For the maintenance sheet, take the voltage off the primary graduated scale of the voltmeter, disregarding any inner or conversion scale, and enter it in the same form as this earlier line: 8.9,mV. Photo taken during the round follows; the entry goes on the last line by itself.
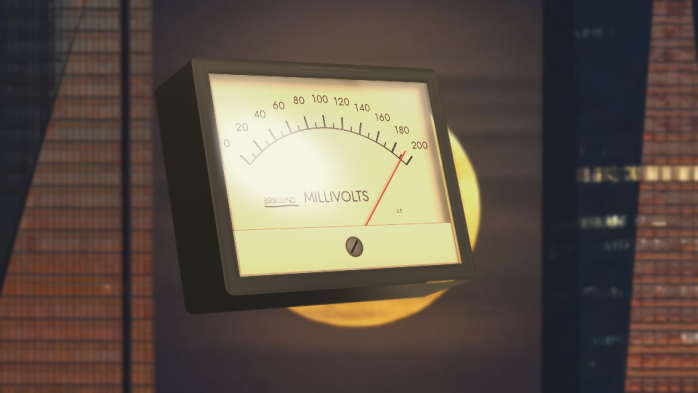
190,mV
